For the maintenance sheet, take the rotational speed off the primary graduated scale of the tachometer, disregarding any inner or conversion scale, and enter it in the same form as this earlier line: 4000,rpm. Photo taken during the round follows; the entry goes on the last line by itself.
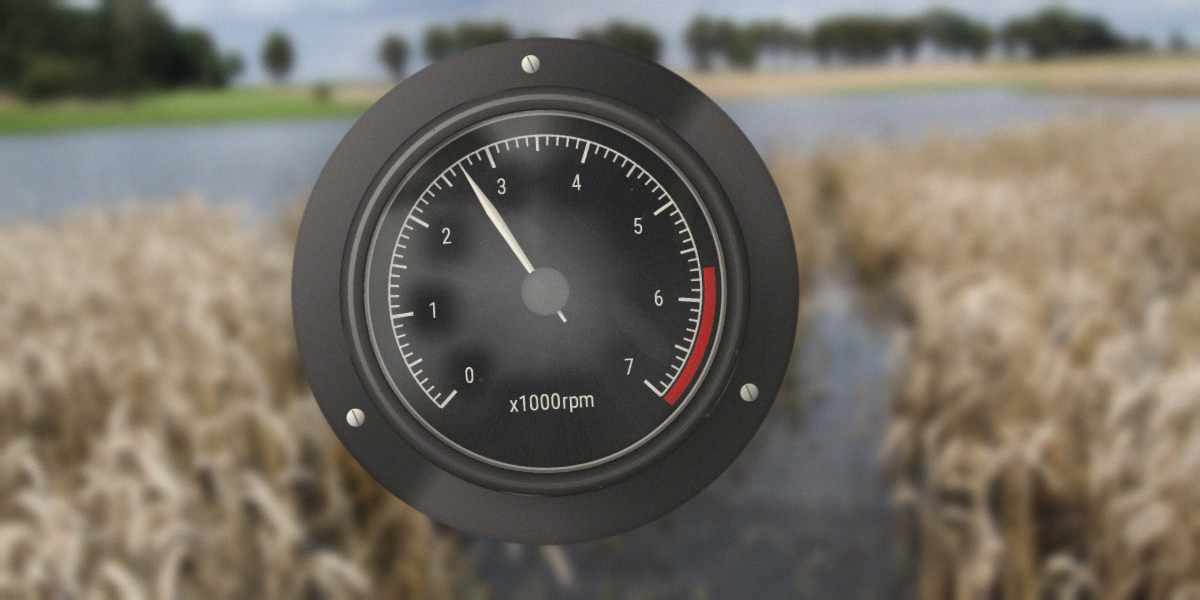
2700,rpm
